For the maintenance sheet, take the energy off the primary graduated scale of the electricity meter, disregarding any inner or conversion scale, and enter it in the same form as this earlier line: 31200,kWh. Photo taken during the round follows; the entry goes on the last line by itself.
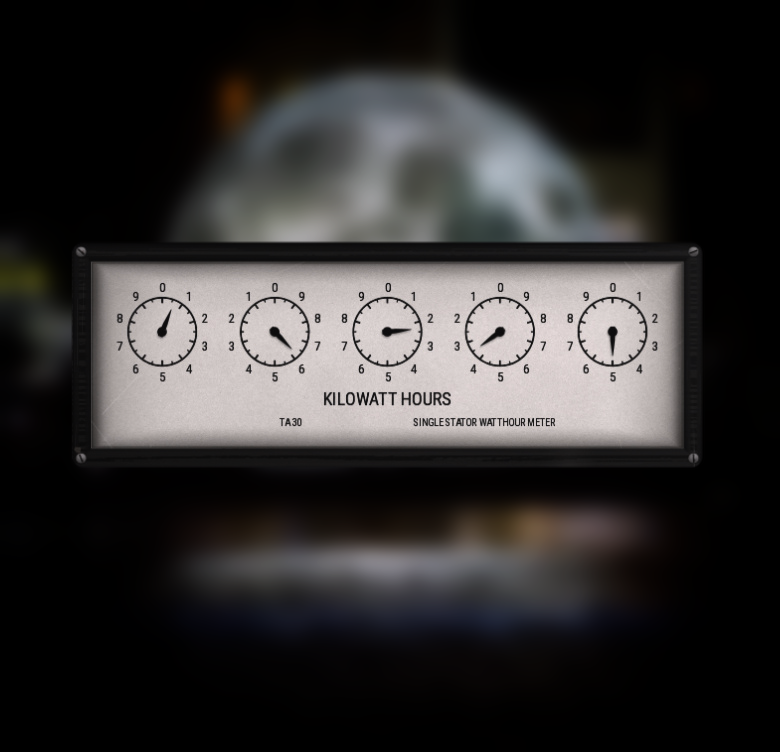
6235,kWh
